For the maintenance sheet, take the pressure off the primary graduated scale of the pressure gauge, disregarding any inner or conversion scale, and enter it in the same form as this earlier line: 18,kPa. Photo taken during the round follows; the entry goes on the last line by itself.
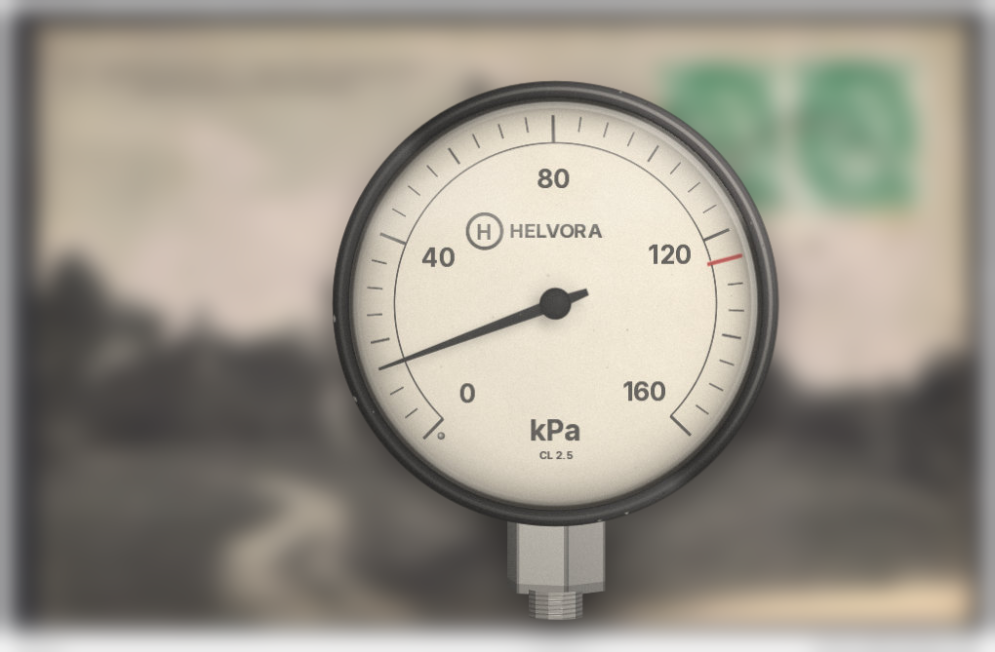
15,kPa
